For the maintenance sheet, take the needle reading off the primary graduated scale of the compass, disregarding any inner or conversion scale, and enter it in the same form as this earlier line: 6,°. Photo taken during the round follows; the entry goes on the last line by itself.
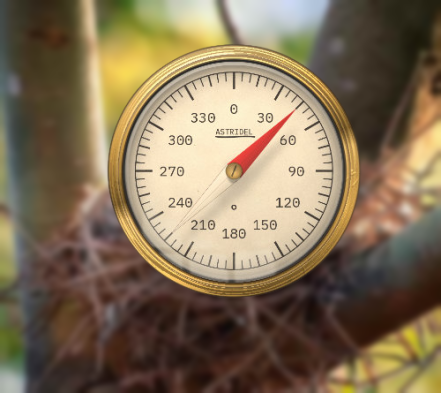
45,°
